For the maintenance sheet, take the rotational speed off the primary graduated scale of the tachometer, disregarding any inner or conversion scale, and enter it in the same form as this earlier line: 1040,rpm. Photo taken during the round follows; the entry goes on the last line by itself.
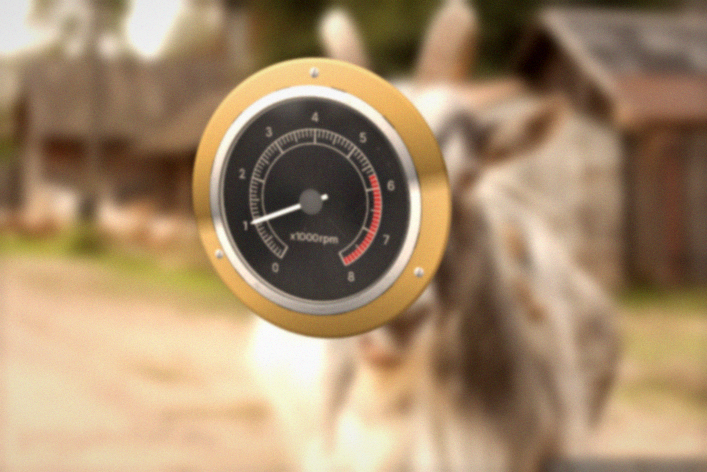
1000,rpm
